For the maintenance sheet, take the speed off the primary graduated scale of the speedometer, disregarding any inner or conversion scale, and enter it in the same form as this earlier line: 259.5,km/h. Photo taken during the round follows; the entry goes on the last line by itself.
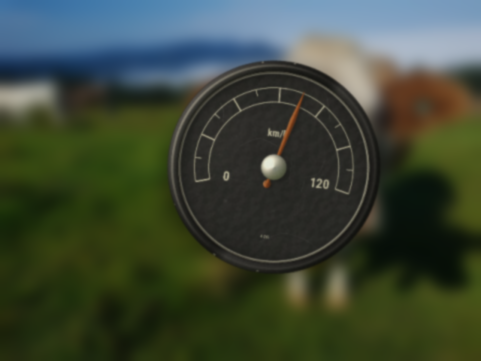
70,km/h
